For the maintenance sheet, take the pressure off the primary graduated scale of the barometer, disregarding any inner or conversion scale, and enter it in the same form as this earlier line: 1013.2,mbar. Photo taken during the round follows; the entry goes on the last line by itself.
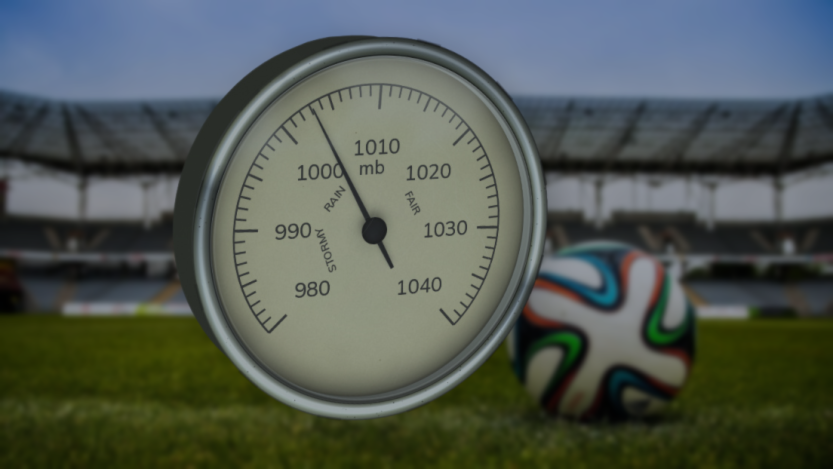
1003,mbar
